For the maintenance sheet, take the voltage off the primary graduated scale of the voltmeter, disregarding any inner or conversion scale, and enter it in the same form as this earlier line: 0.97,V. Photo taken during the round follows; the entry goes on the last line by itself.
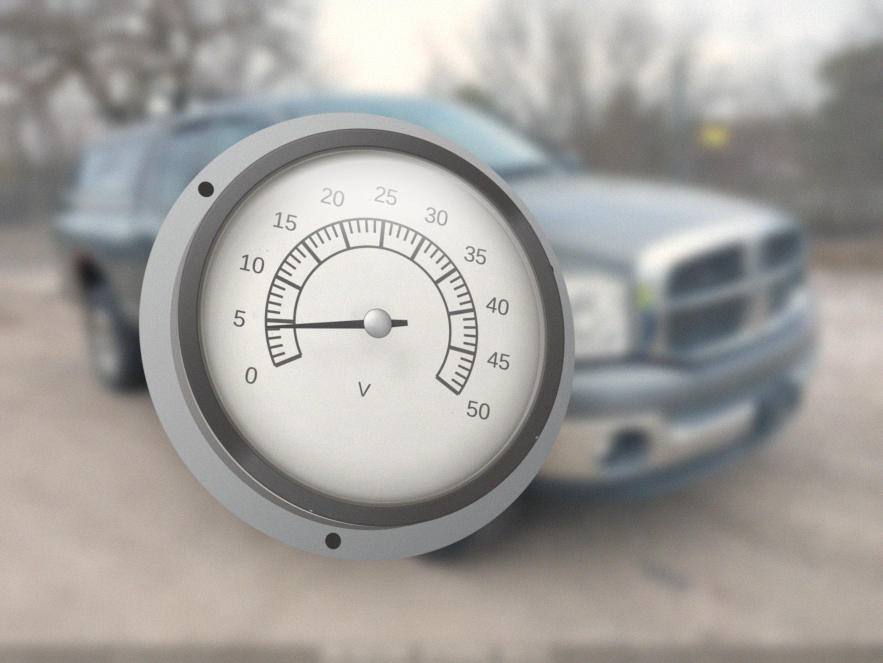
4,V
